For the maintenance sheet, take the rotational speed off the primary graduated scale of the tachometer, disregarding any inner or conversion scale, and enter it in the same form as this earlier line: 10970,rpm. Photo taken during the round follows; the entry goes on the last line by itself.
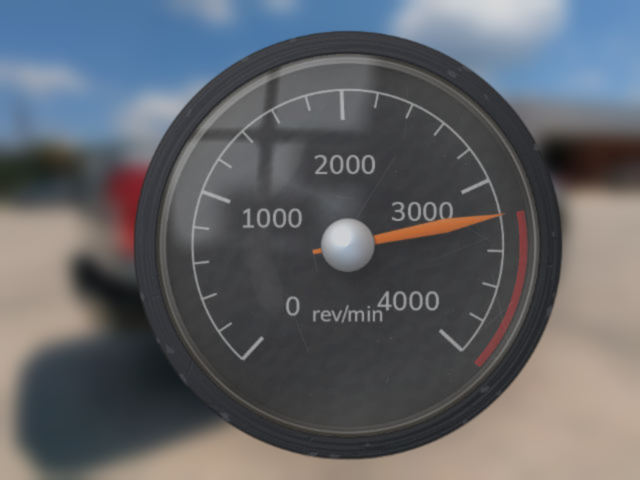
3200,rpm
